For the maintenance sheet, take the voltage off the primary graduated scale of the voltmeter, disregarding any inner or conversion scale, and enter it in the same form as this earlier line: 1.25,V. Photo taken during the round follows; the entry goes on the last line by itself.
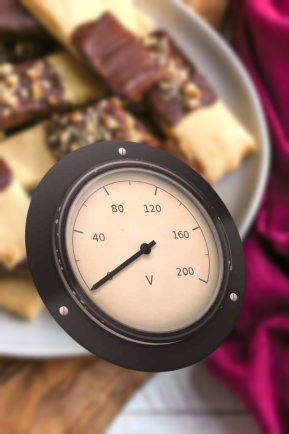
0,V
